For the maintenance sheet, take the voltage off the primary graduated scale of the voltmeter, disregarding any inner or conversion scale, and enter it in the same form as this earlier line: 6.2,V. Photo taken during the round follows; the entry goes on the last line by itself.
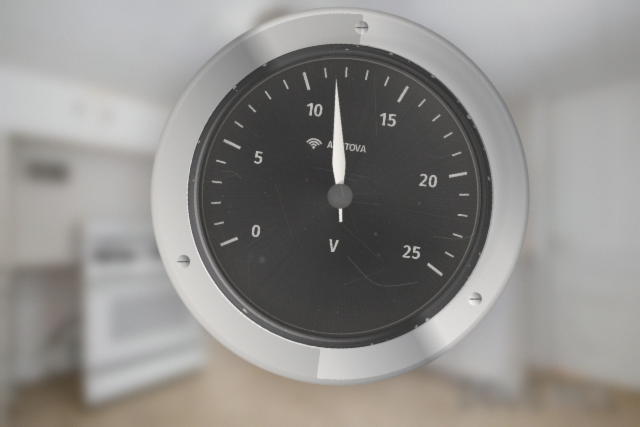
11.5,V
